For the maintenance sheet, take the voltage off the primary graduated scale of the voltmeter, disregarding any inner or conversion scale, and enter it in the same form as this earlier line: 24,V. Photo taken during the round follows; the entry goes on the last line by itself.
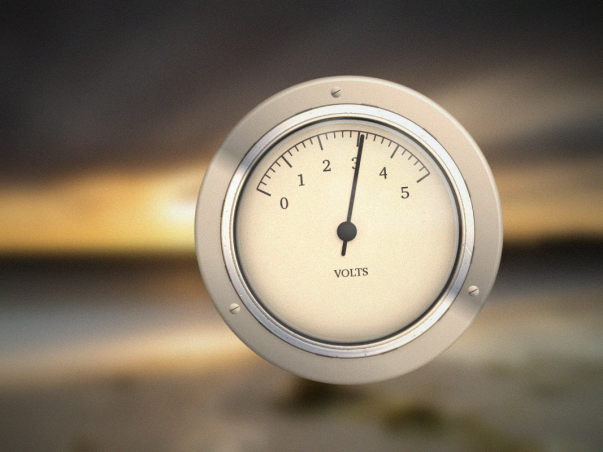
3.1,V
